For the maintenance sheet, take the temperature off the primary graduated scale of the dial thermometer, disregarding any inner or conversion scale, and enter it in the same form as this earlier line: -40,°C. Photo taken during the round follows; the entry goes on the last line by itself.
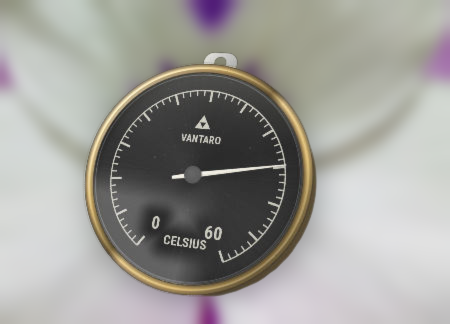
45,°C
